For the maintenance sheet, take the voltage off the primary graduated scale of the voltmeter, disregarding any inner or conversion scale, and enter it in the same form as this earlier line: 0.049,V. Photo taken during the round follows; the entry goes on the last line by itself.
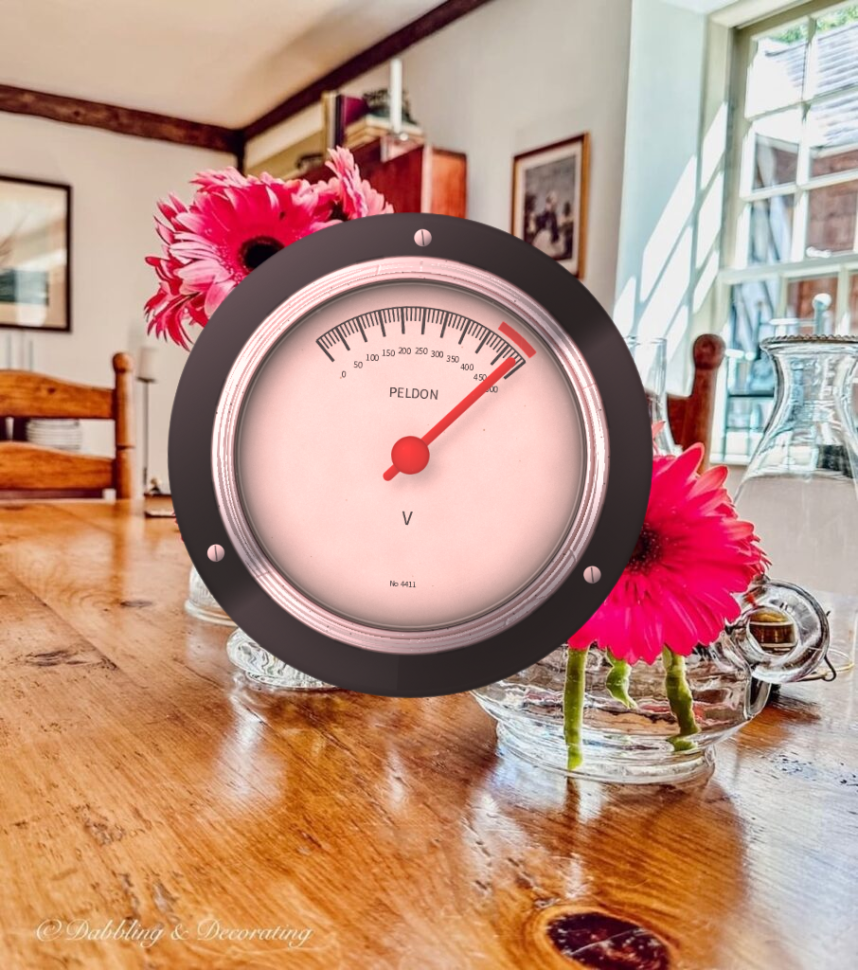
480,V
